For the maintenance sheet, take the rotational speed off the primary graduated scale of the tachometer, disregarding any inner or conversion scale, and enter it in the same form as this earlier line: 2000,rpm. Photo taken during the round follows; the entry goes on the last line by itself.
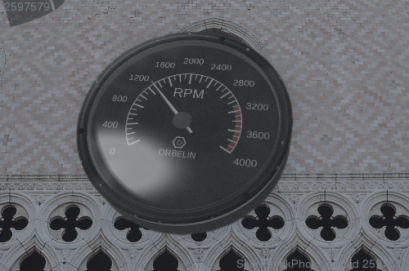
1300,rpm
